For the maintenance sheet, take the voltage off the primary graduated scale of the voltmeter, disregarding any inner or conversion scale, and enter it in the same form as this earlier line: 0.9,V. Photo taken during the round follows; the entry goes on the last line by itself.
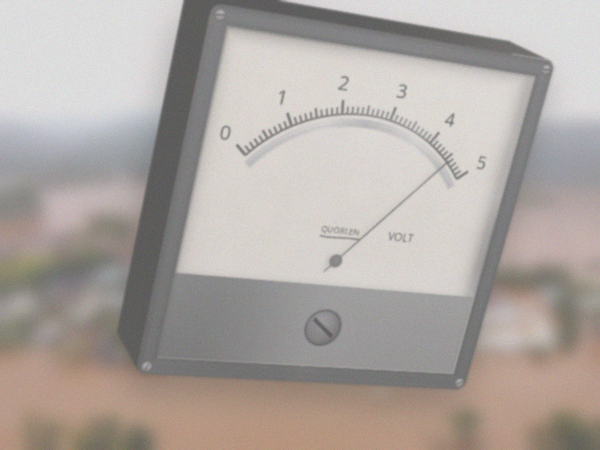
4.5,V
